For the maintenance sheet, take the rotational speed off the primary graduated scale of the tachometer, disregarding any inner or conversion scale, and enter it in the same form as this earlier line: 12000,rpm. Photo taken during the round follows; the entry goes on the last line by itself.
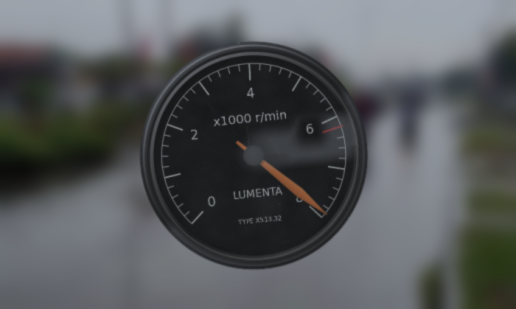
7900,rpm
